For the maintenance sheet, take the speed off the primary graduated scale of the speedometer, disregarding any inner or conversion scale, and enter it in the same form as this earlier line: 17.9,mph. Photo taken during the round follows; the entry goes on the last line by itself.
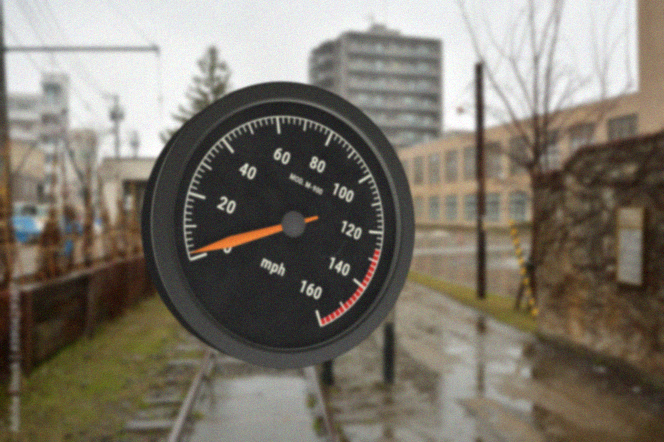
2,mph
